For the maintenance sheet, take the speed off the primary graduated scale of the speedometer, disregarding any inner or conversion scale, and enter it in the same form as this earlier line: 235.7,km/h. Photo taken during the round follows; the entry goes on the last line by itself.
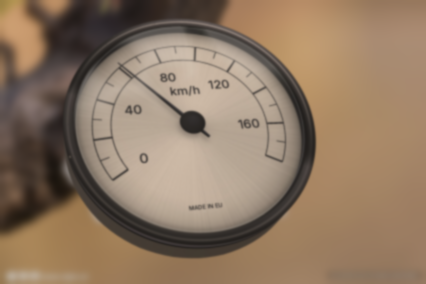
60,km/h
